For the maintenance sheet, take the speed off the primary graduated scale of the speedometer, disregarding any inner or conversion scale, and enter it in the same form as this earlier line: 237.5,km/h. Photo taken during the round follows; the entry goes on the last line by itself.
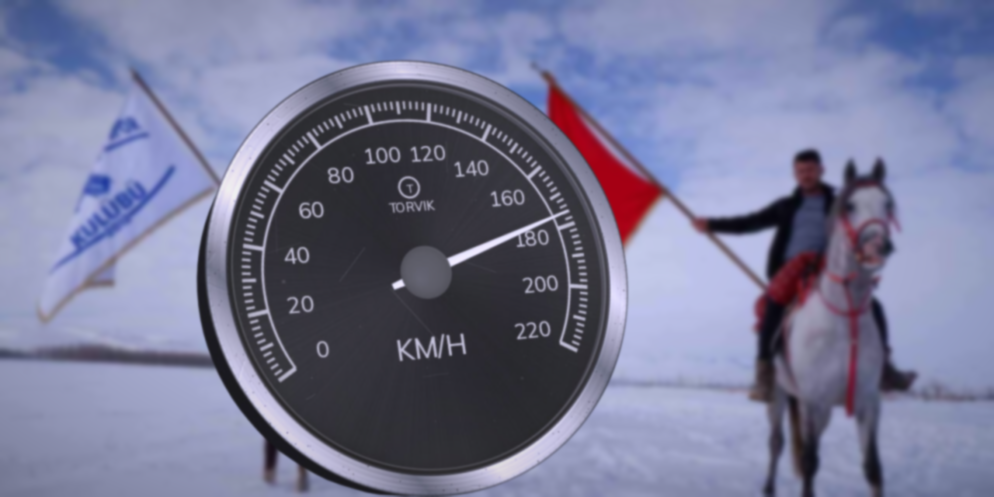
176,km/h
